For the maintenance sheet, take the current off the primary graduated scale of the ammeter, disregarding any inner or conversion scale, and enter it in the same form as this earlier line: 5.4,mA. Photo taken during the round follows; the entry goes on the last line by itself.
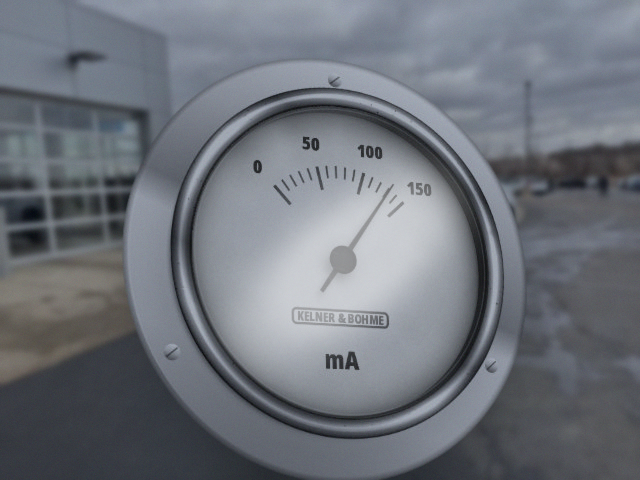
130,mA
